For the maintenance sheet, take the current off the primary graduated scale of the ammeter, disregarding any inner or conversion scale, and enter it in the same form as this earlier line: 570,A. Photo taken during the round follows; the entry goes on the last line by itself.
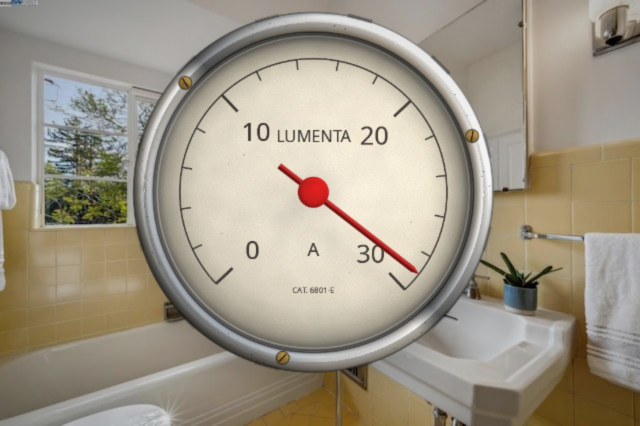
29,A
